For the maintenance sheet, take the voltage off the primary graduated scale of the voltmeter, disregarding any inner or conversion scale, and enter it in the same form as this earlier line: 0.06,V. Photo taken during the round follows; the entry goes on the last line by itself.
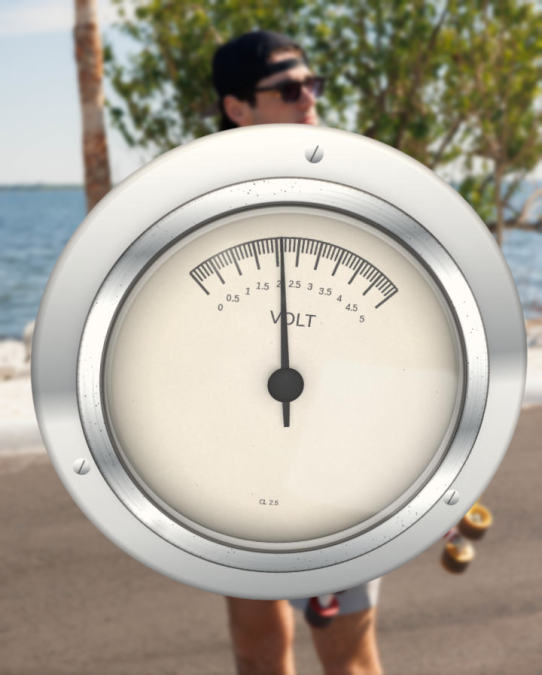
2.1,V
